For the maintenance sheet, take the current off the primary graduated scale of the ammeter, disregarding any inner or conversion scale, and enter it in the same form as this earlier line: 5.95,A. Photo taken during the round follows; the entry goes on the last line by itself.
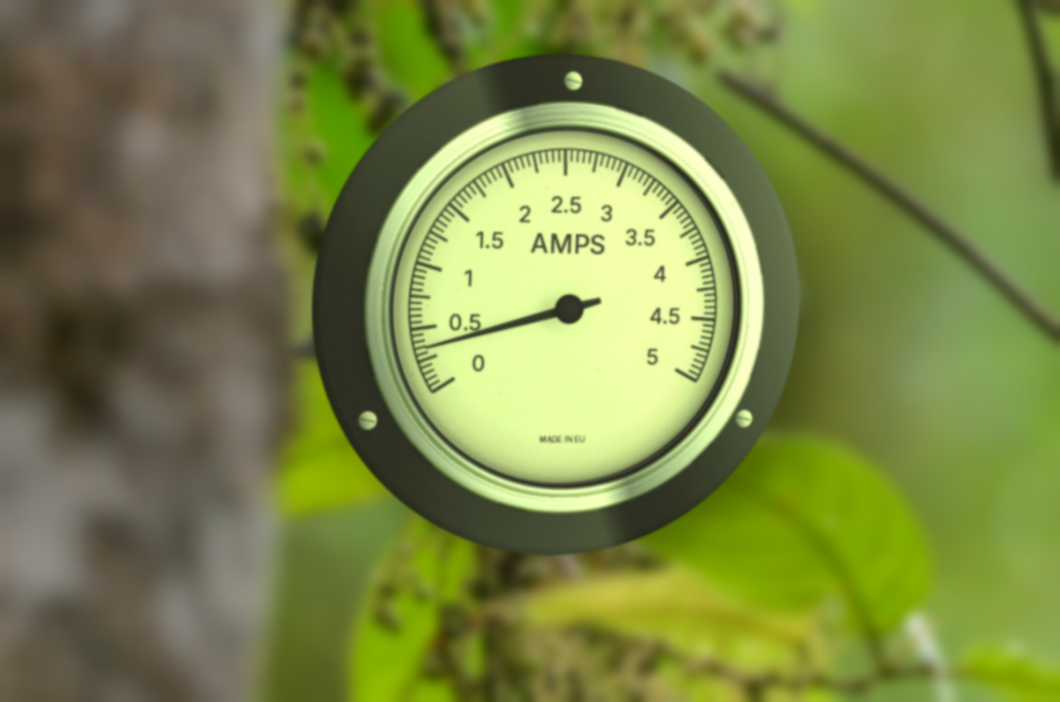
0.35,A
